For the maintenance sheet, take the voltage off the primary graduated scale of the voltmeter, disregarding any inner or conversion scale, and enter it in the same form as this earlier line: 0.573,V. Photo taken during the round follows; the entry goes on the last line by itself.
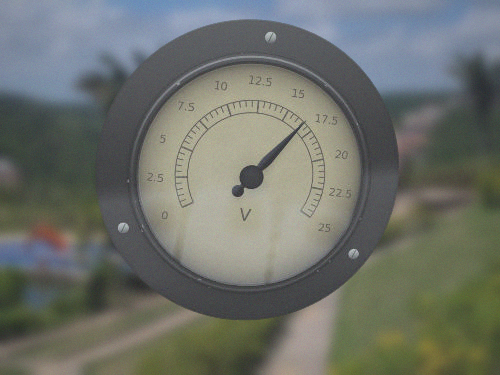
16.5,V
